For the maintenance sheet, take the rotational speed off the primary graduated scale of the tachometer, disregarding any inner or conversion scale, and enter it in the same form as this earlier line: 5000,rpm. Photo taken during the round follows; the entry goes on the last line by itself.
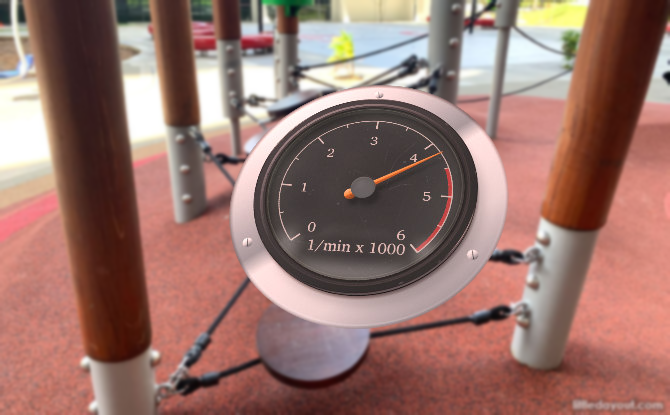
4250,rpm
